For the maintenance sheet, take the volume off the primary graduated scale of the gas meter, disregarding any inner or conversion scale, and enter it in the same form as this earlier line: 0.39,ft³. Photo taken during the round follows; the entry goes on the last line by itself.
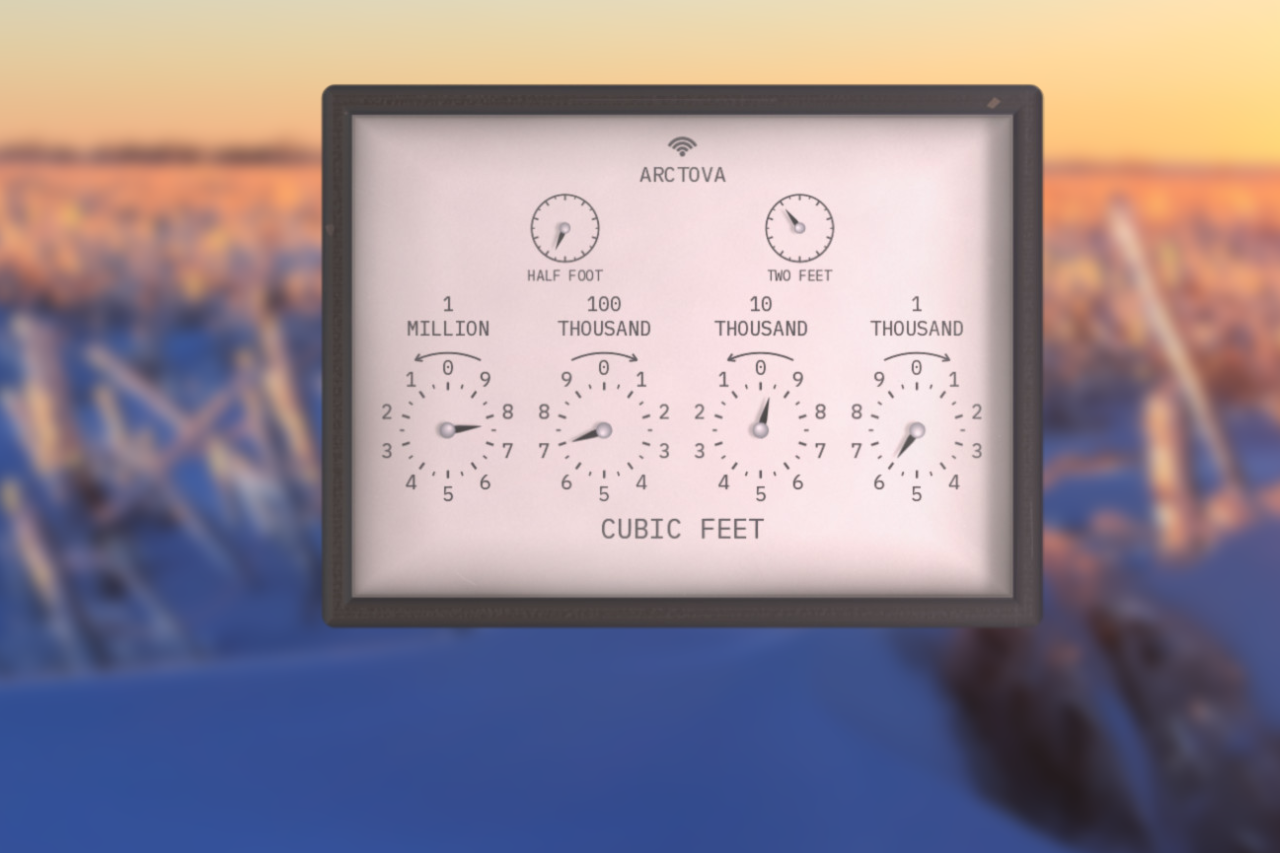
769600,ft³
